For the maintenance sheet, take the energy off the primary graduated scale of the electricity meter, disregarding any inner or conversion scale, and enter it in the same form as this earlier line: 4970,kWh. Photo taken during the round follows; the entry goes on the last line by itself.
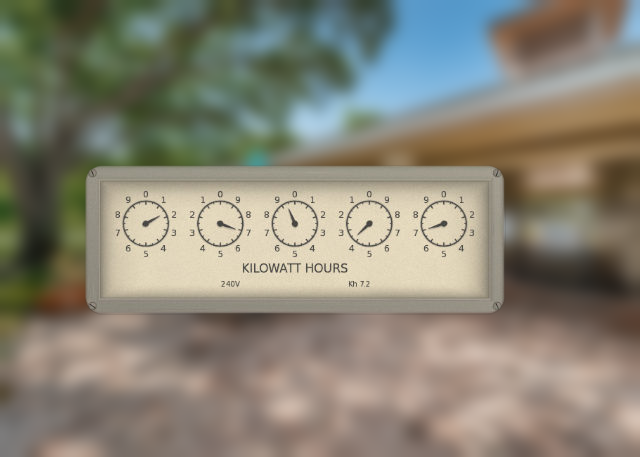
16937,kWh
